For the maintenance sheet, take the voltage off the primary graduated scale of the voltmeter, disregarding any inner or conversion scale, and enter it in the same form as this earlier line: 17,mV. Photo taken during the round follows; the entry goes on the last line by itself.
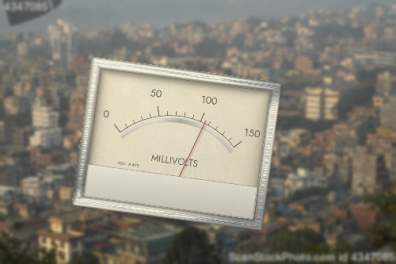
105,mV
